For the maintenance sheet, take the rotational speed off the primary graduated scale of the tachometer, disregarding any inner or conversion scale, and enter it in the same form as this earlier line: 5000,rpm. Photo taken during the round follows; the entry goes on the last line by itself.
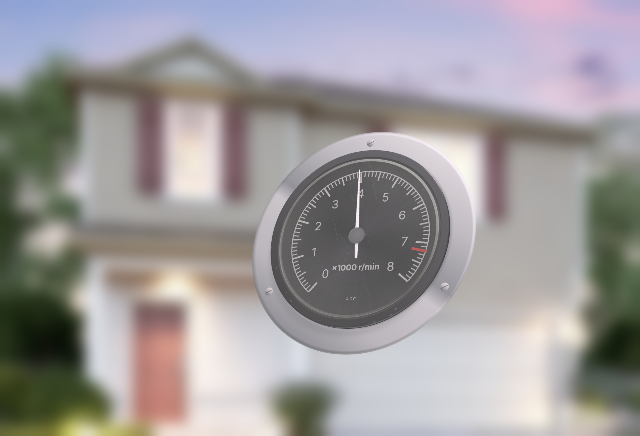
4000,rpm
